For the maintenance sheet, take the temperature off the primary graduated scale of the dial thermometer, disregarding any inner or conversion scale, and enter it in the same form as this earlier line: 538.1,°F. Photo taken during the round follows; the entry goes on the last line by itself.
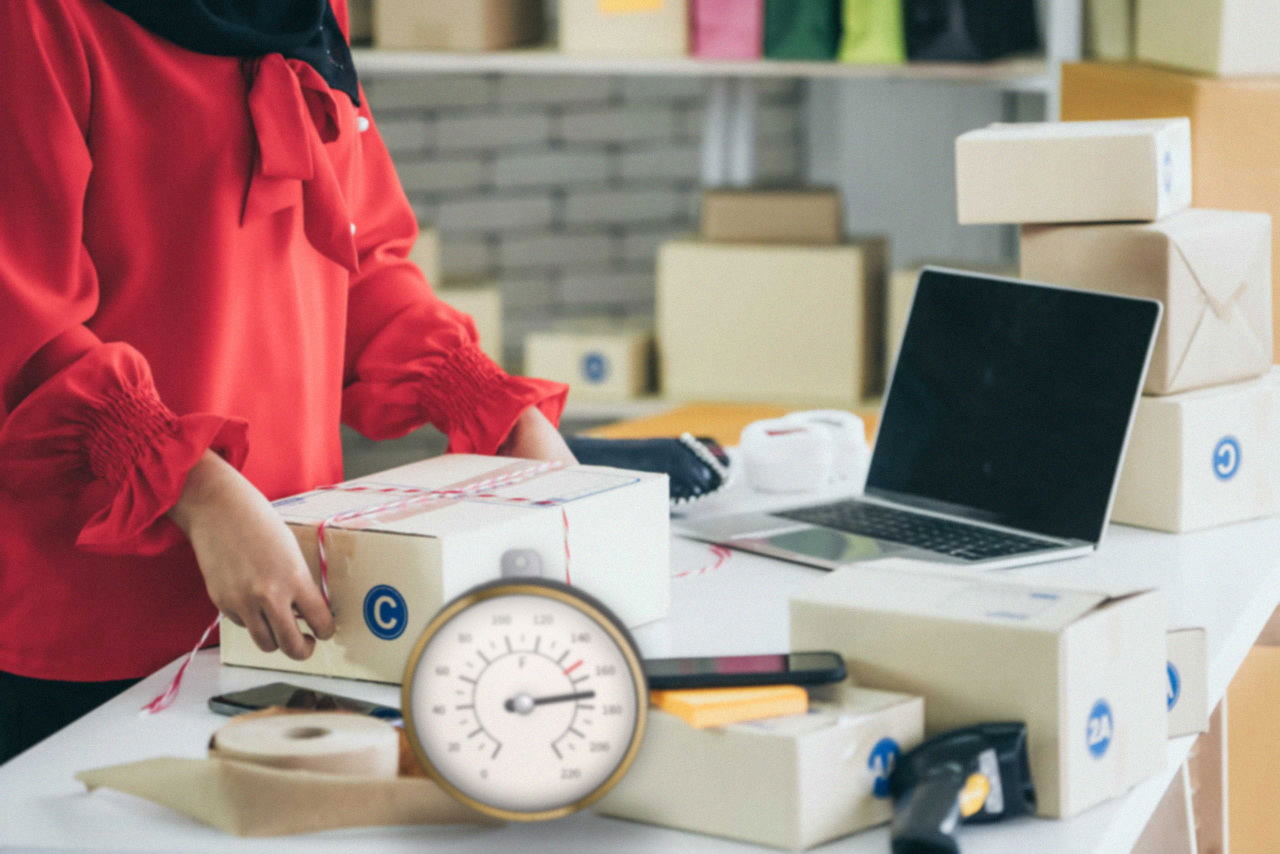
170,°F
